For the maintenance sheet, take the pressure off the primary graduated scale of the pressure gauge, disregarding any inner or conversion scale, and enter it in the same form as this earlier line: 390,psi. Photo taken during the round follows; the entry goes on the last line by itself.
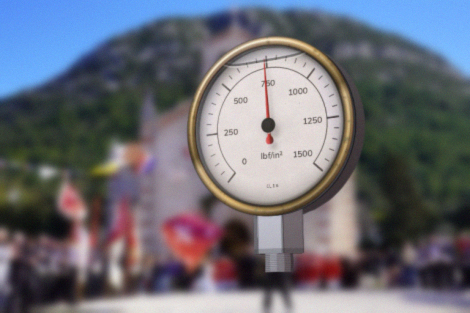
750,psi
